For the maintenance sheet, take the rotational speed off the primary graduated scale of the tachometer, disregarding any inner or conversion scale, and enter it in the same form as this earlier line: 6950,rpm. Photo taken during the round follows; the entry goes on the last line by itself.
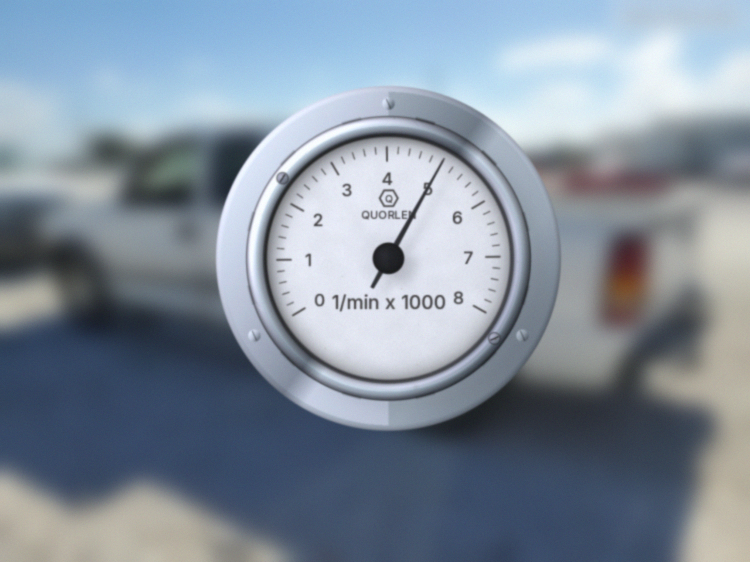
5000,rpm
